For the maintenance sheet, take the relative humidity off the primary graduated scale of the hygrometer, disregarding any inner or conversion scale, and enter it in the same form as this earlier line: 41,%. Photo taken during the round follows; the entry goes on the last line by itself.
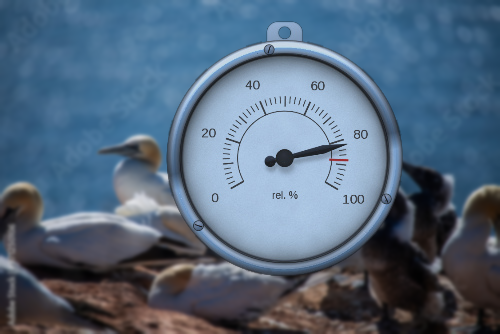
82,%
